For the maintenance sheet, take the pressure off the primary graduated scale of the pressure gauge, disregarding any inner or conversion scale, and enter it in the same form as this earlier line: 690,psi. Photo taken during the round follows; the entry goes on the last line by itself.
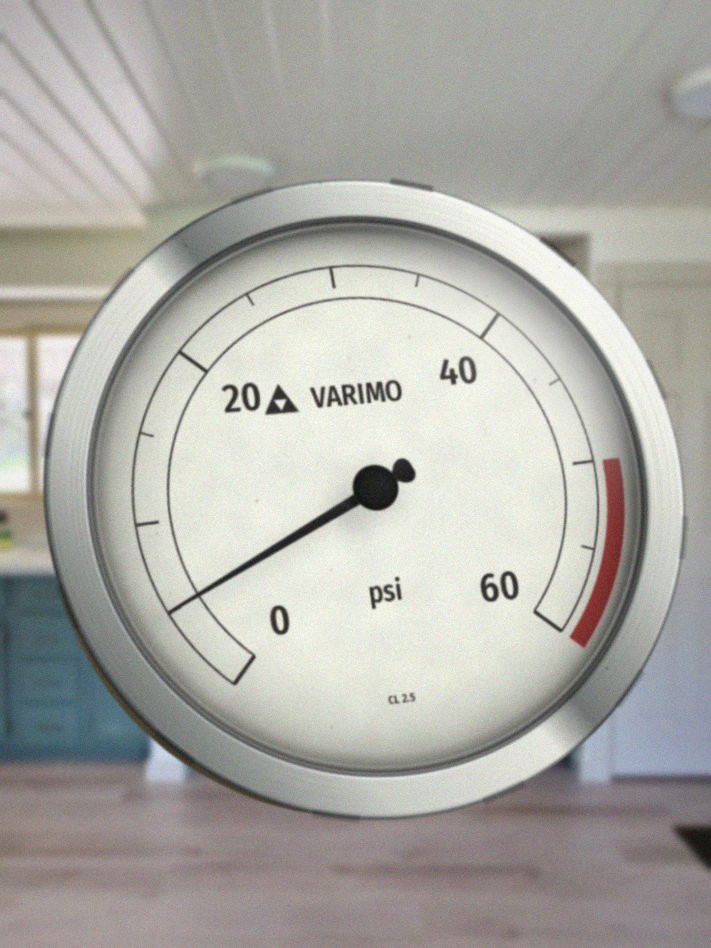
5,psi
